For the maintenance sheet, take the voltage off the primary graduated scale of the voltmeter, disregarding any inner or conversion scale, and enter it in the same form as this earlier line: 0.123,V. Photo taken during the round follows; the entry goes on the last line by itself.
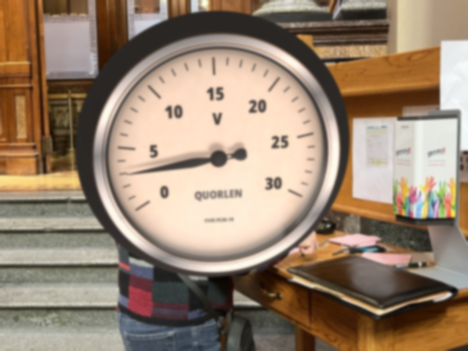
3,V
